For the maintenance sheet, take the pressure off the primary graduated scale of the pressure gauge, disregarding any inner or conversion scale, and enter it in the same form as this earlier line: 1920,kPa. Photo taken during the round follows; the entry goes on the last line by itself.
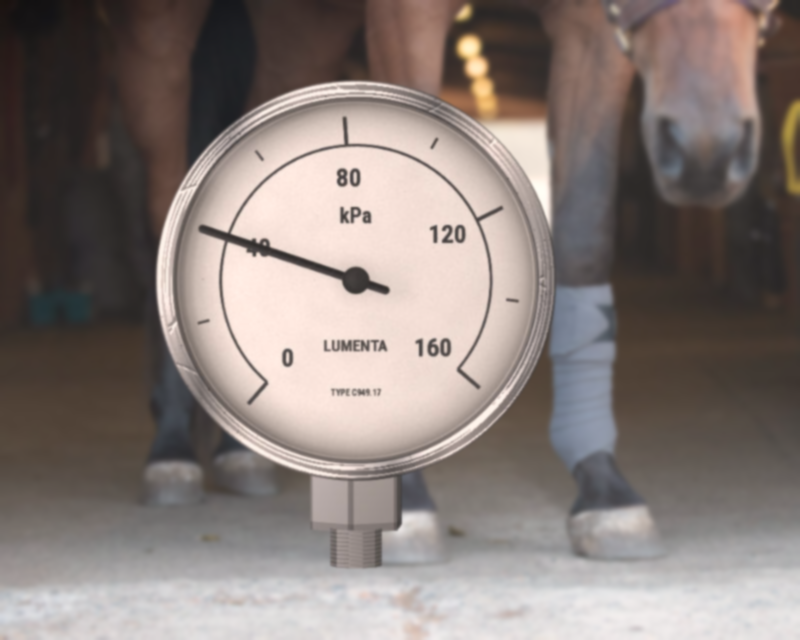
40,kPa
